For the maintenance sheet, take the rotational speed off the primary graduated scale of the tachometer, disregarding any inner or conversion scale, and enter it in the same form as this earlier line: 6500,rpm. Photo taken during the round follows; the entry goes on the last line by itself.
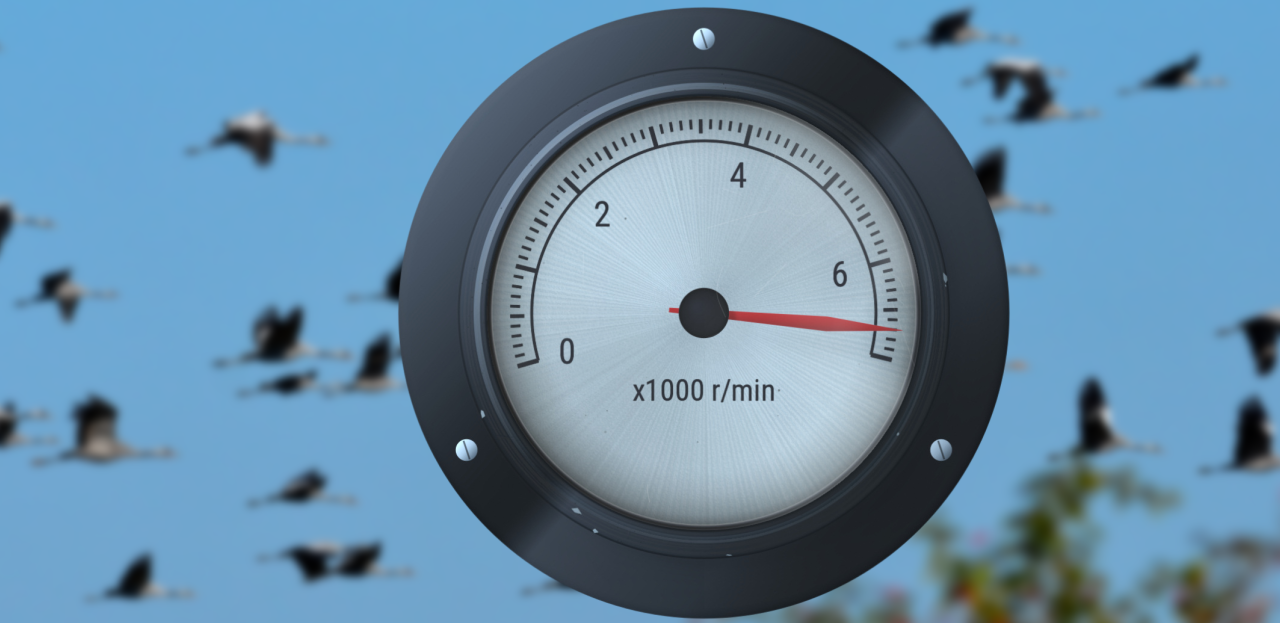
6700,rpm
